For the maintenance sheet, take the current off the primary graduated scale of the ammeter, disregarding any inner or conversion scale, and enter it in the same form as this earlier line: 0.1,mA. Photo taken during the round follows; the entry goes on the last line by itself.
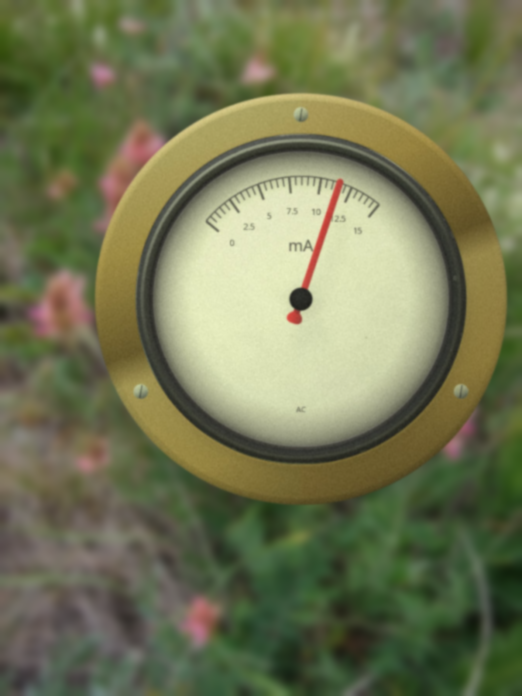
11.5,mA
